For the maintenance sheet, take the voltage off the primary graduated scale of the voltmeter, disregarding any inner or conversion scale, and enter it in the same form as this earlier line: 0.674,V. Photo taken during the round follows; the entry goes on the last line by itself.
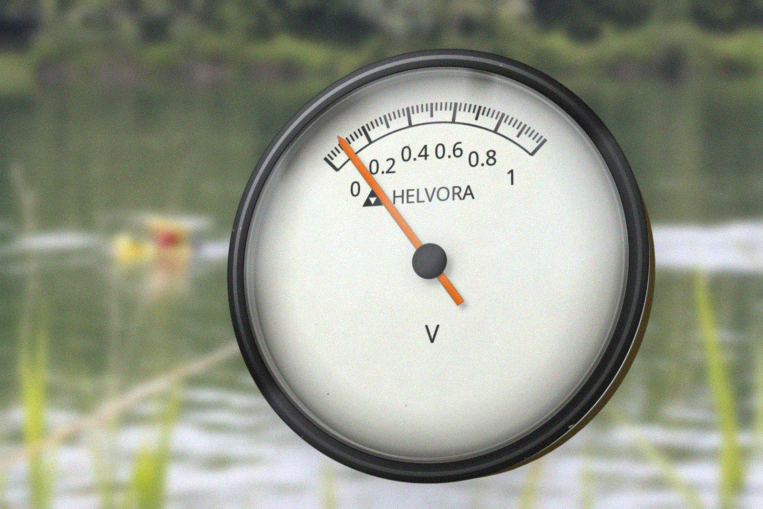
0.1,V
